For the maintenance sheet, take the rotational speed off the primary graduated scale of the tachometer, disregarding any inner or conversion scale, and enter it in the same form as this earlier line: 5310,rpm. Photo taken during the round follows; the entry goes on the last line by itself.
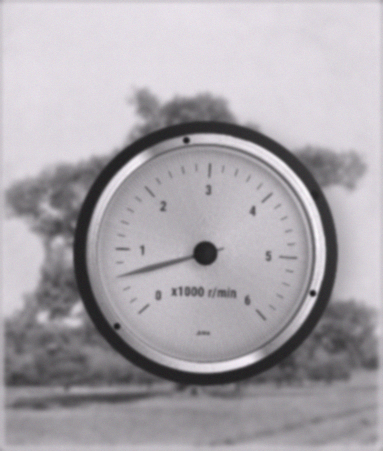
600,rpm
